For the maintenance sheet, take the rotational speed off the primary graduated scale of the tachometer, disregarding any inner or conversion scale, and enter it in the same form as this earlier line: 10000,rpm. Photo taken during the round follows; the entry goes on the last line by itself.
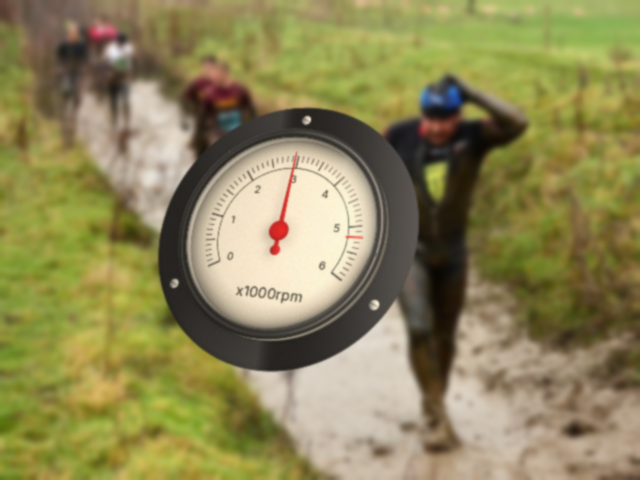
3000,rpm
